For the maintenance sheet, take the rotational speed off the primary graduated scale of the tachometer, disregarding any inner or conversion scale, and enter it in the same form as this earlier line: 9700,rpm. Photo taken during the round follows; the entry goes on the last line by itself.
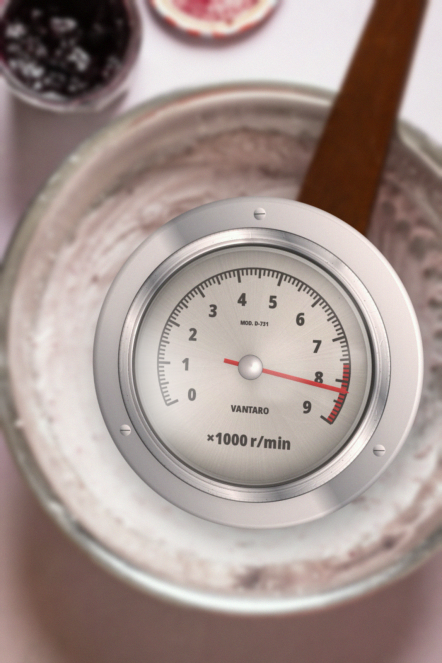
8200,rpm
